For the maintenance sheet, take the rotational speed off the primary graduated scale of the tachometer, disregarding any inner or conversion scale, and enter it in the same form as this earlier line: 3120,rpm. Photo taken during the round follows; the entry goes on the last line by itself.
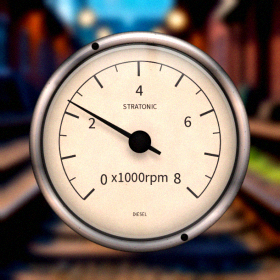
2250,rpm
